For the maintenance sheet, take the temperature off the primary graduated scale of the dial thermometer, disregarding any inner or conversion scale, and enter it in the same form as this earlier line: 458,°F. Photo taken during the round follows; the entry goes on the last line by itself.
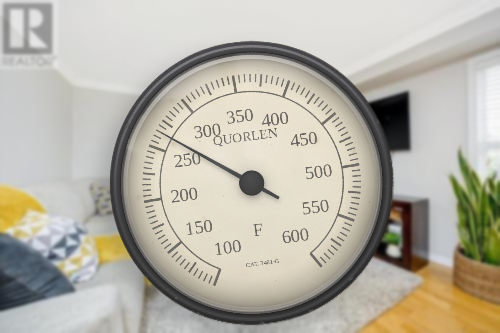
265,°F
